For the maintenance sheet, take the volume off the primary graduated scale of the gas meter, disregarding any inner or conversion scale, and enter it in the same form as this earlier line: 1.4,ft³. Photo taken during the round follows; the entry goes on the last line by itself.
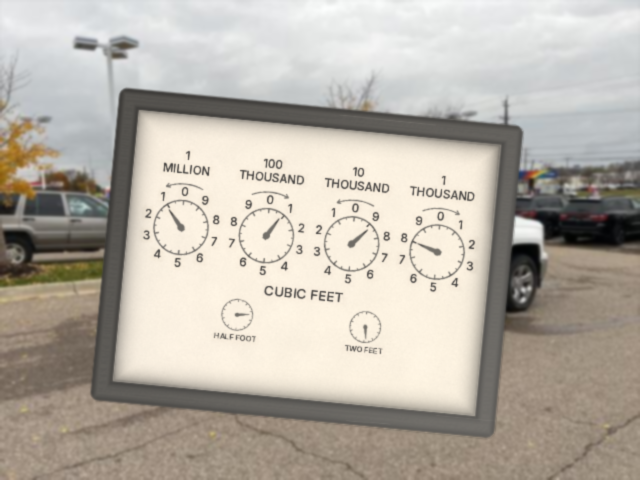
108800,ft³
